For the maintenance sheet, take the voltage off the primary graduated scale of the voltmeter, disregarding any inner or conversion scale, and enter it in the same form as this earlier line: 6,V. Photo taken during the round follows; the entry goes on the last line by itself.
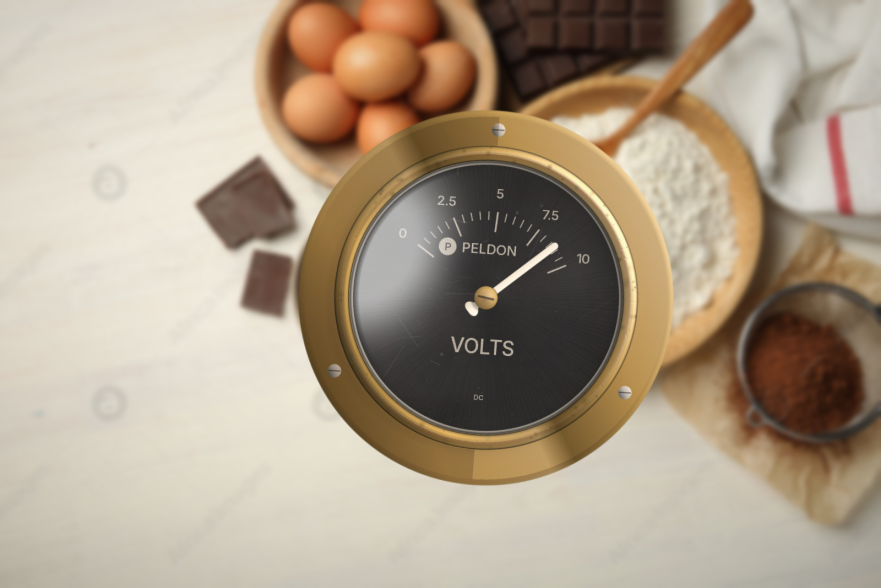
8.75,V
